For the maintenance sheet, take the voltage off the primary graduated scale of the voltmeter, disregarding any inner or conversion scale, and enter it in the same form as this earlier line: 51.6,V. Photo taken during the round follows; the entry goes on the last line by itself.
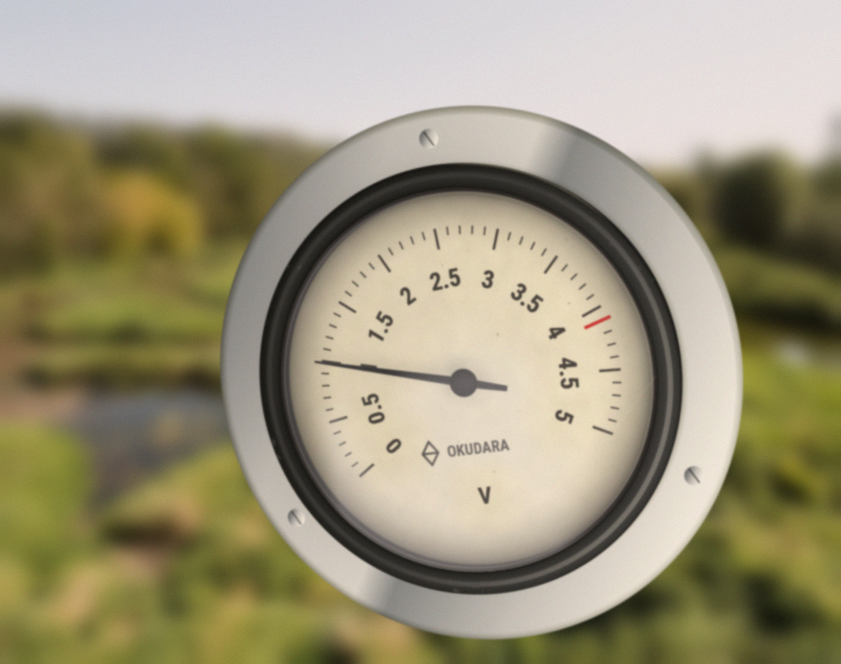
1,V
